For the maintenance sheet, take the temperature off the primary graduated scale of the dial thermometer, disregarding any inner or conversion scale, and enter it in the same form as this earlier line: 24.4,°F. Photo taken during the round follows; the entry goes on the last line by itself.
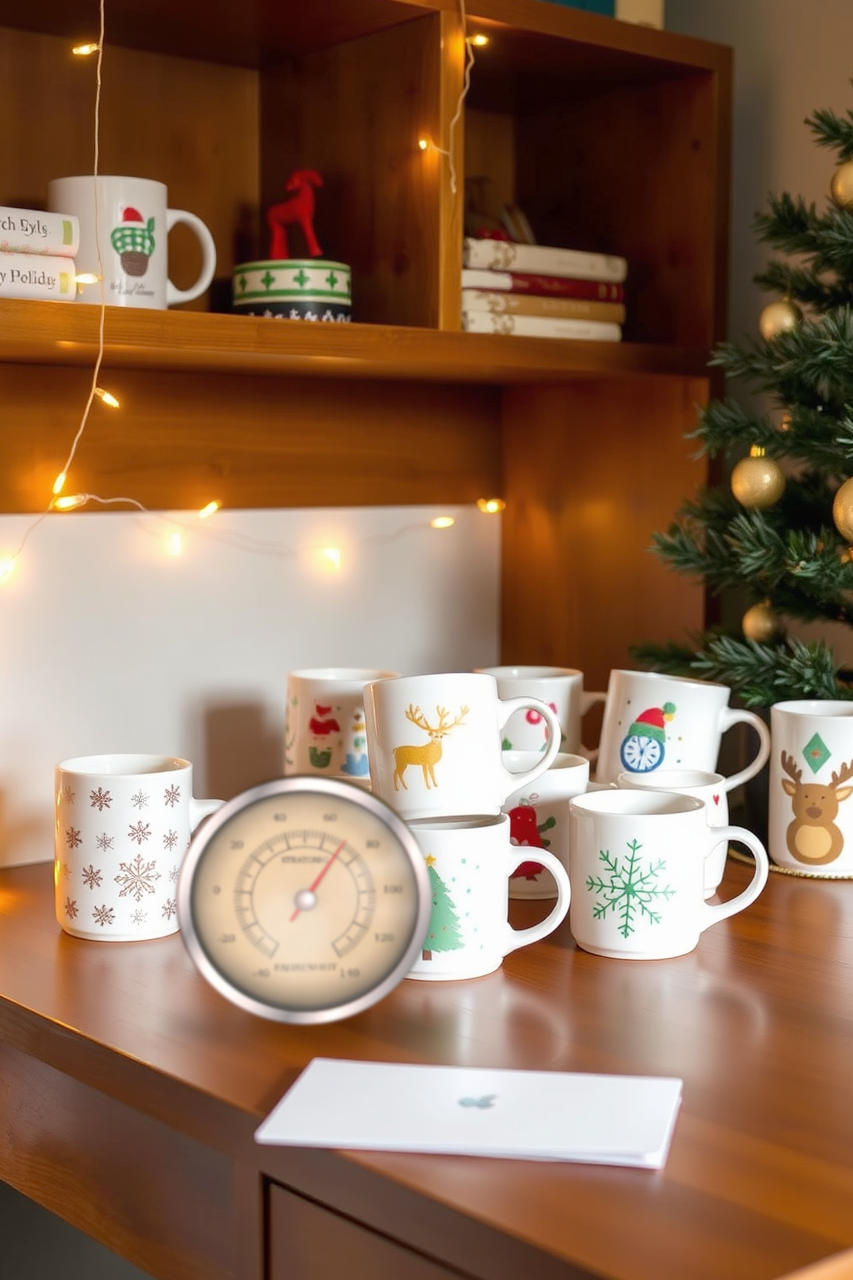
70,°F
